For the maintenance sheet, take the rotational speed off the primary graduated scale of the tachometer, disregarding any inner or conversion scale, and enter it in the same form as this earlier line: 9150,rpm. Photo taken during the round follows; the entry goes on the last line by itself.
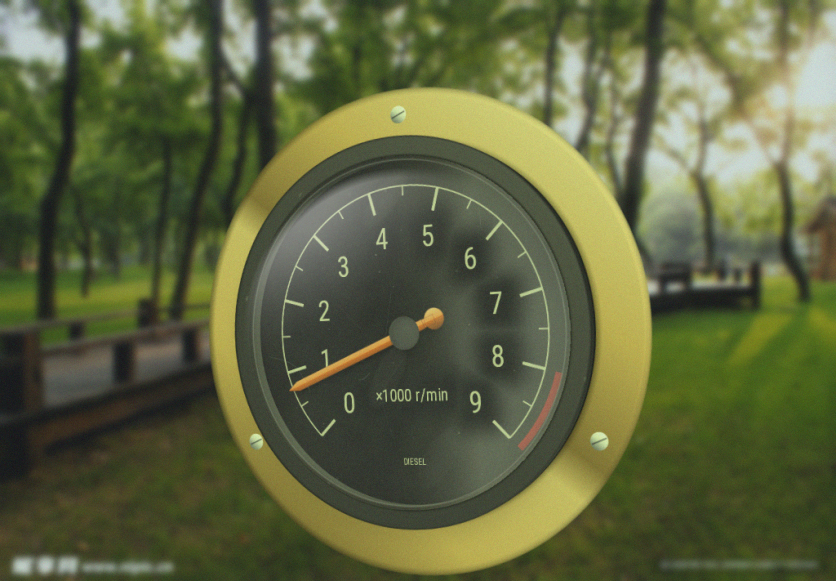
750,rpm
